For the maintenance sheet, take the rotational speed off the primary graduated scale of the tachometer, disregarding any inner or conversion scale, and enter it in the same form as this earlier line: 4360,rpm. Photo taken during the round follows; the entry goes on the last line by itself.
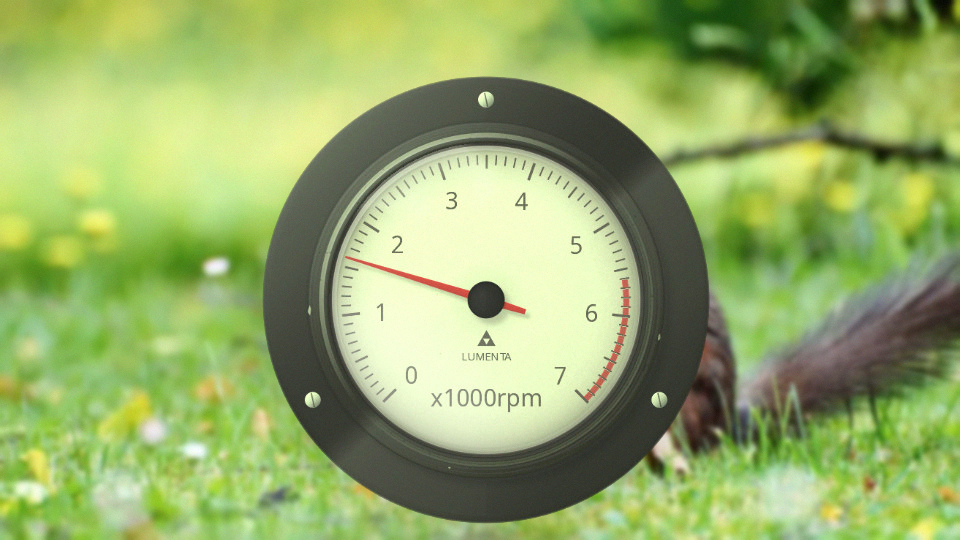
1600,rpm
